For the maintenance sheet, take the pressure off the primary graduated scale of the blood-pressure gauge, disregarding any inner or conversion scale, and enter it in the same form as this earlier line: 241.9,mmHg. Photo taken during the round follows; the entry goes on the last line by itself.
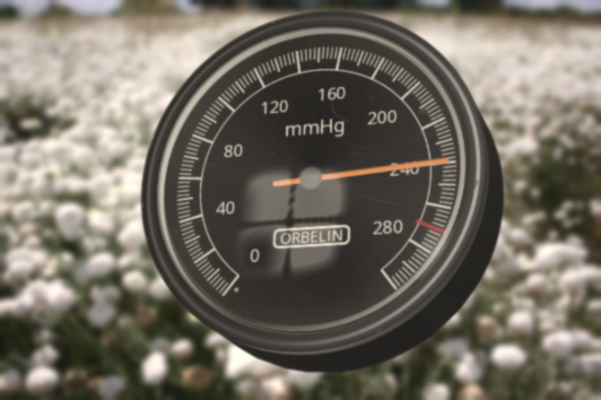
240,mmHg
